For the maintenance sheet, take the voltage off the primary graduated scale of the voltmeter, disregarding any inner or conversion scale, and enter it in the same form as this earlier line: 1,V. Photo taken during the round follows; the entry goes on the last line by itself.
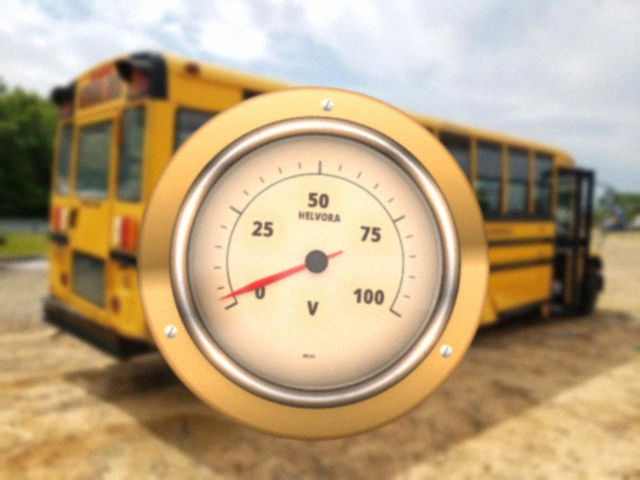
2.5,V
